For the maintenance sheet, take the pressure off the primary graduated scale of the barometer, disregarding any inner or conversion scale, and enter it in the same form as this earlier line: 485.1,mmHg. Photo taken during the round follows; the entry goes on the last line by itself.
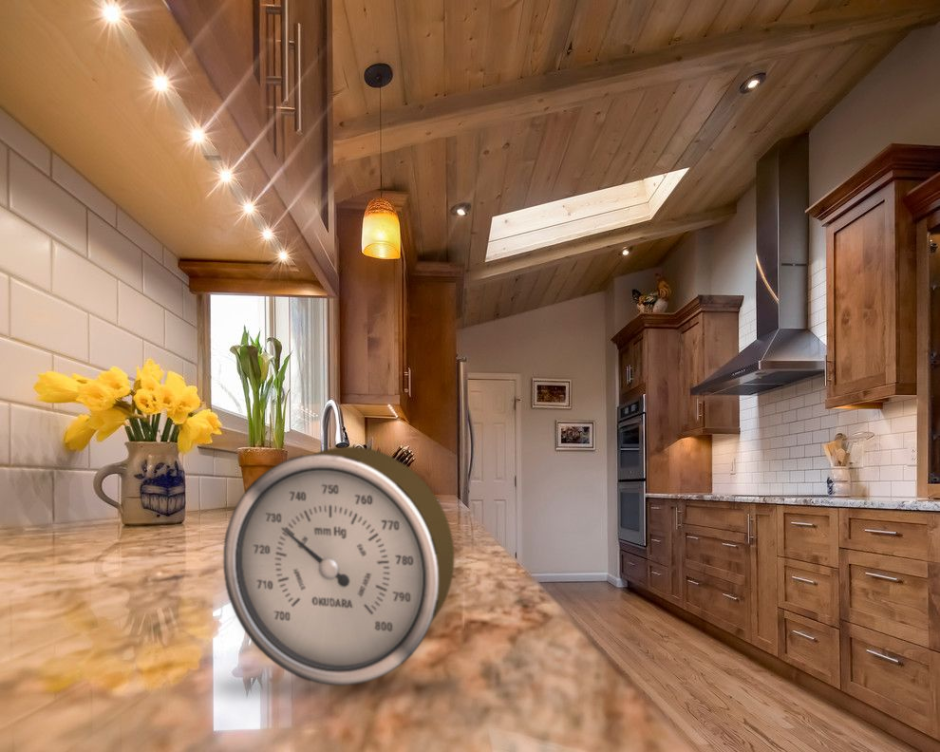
730,mmHg
